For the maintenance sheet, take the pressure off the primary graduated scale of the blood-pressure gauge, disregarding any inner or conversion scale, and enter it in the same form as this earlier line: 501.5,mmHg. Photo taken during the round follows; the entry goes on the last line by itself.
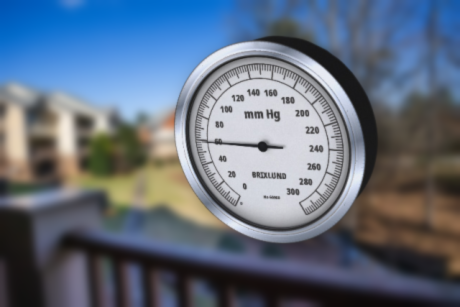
60,mmHg
